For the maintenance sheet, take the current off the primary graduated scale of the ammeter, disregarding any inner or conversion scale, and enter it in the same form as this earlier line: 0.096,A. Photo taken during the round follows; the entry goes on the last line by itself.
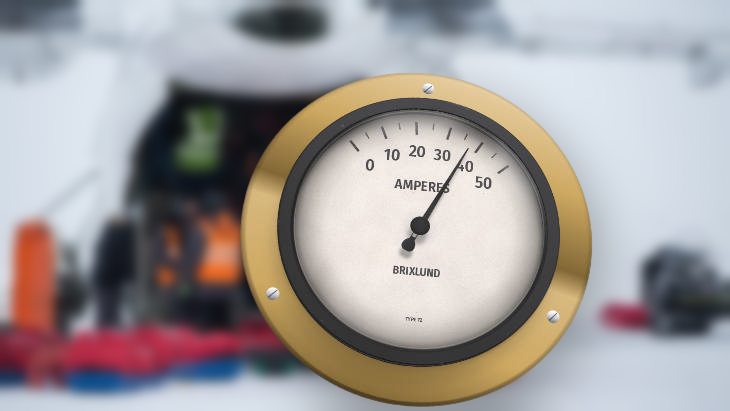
37.5,A
